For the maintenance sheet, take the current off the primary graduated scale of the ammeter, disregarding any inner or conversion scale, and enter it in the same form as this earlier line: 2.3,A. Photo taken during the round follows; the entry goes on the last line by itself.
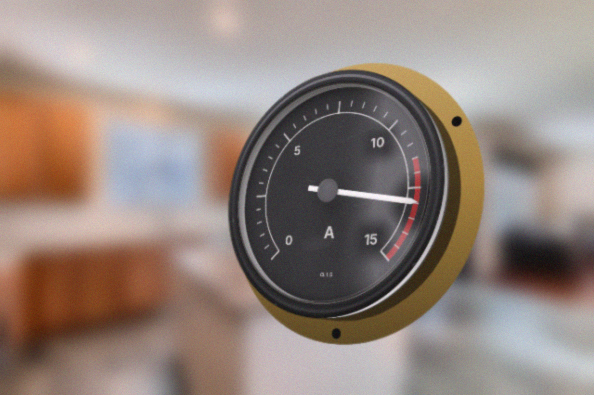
13,A
